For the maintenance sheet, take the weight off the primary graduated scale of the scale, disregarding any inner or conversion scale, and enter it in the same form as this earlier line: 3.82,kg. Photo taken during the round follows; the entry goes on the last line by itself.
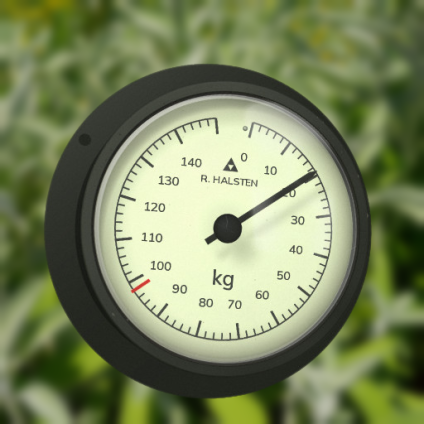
19,kg
